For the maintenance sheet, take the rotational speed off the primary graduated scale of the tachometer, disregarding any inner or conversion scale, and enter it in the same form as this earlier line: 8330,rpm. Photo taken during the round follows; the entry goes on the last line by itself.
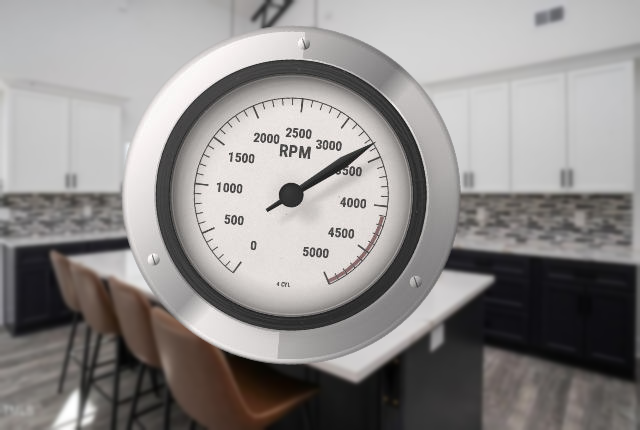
3350,rpm
